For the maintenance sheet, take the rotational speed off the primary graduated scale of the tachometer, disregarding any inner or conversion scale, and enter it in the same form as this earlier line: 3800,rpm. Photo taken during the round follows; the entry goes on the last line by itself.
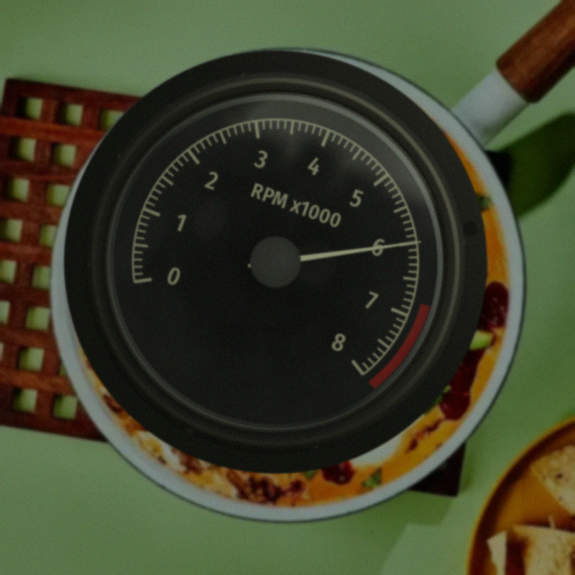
6000,rpm
